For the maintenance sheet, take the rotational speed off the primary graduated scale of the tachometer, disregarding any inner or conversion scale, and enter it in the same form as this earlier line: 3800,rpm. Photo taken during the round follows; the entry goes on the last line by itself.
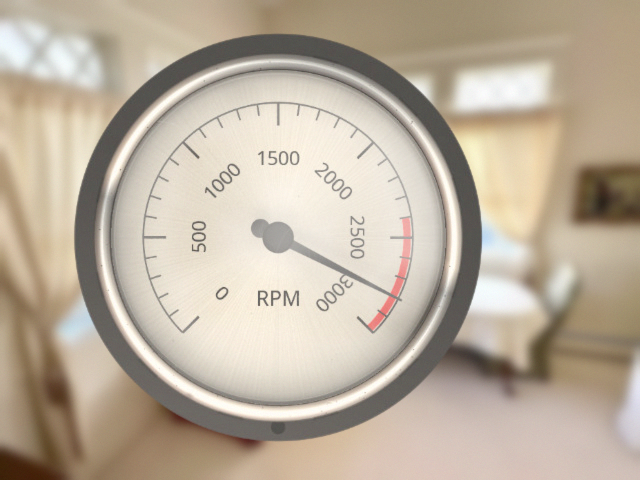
2800,rpm
